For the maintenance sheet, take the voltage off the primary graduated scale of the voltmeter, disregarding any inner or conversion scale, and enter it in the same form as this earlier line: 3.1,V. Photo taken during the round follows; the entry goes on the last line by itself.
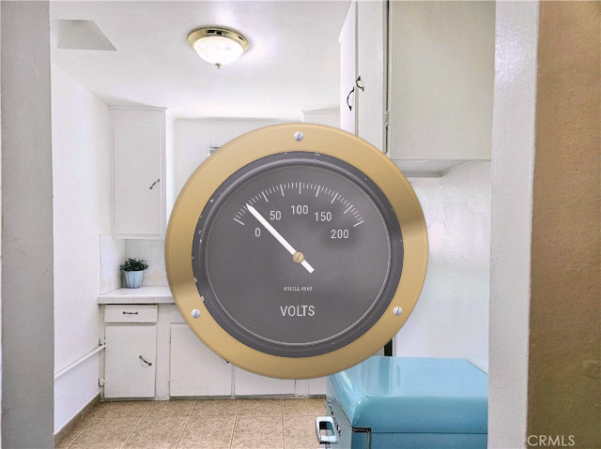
25,V
